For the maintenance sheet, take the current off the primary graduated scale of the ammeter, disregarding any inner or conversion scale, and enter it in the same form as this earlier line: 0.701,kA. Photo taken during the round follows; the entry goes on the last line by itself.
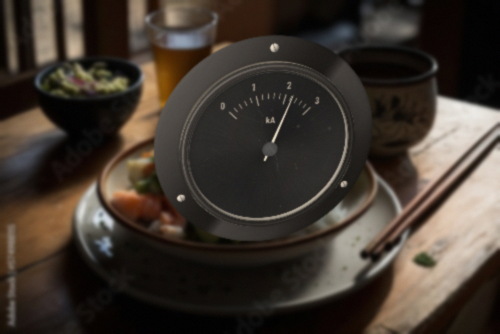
2.2,kA
